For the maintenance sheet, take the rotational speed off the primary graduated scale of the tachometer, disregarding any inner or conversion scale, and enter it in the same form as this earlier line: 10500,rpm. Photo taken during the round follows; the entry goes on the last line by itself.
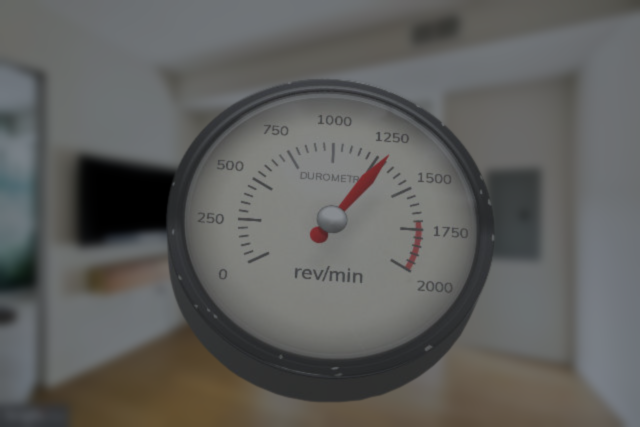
1300,rpm
